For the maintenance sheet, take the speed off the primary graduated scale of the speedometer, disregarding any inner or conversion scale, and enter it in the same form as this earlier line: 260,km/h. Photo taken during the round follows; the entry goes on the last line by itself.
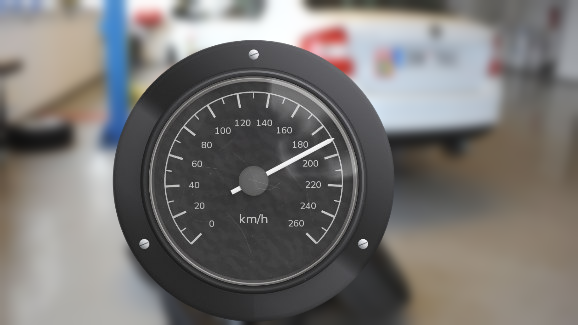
190,km/h
